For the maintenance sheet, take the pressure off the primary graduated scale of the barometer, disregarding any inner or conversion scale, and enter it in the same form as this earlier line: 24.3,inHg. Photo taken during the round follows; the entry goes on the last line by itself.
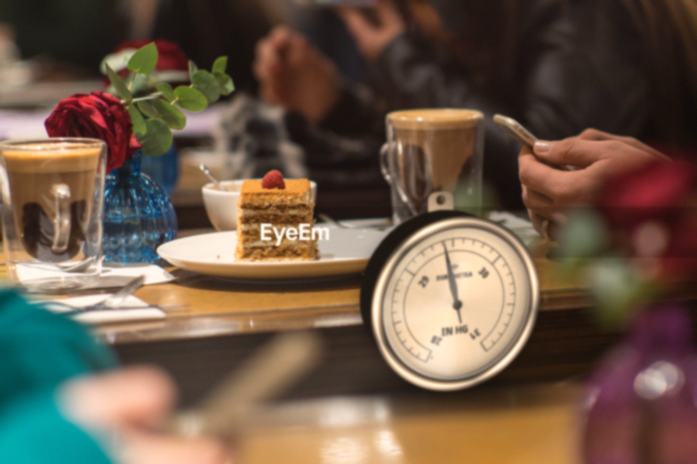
29.4,inHg
